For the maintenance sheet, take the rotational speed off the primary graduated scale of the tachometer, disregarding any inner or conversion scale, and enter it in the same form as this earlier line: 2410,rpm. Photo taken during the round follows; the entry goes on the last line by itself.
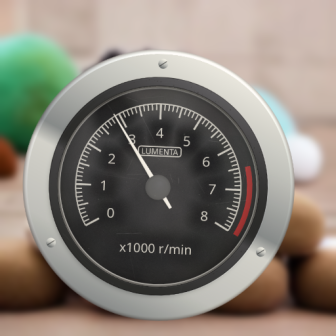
2900,rpm
